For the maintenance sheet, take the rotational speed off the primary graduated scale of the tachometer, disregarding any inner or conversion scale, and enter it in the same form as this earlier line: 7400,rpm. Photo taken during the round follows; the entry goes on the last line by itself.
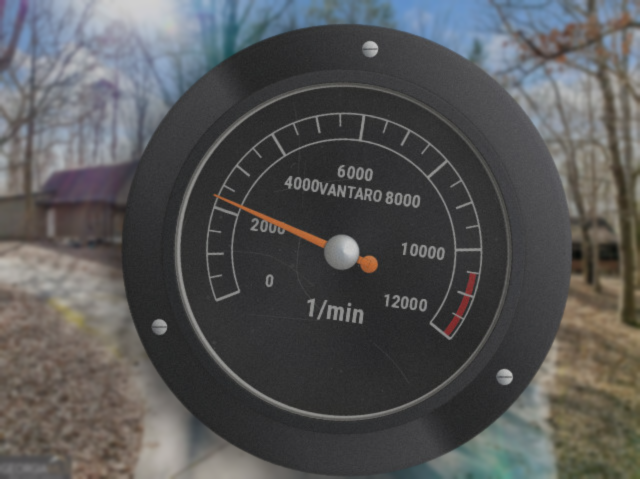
2250,rpm
